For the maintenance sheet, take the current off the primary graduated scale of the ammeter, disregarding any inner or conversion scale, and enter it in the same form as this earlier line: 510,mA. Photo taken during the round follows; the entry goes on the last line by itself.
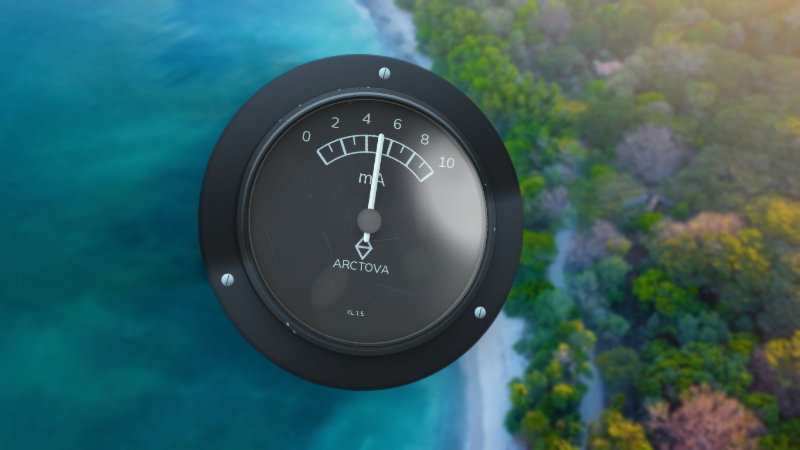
5,mA
